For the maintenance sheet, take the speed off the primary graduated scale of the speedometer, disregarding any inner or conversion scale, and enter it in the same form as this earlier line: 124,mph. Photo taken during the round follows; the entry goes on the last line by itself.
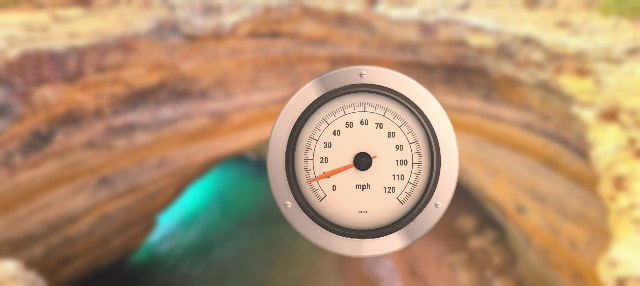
10,mph
